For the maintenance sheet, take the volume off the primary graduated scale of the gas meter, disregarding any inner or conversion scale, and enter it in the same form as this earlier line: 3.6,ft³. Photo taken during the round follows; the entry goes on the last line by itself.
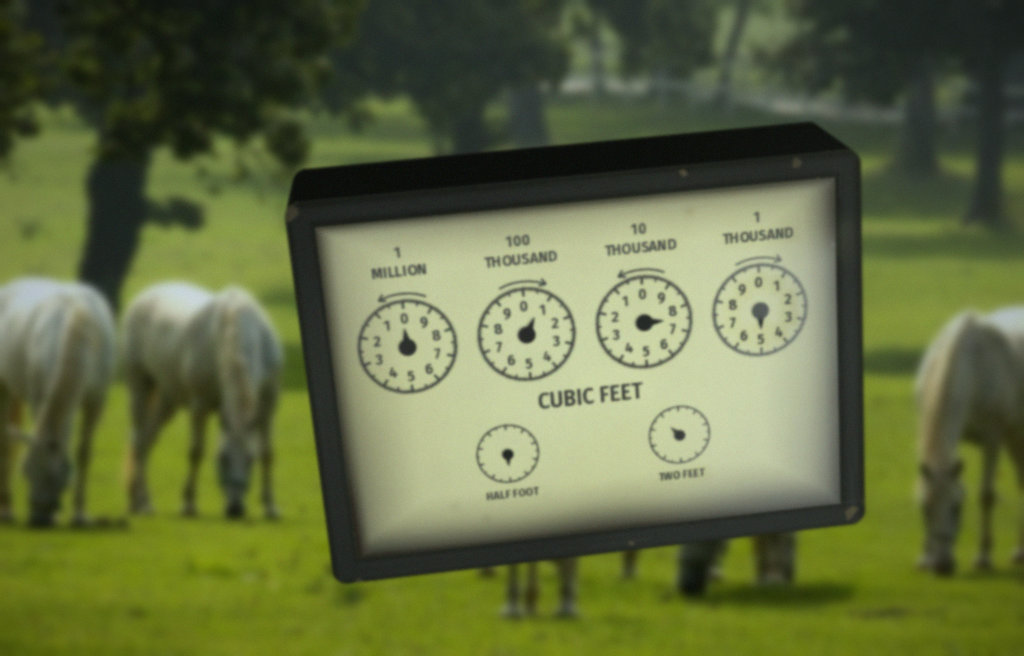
7500,ft³
